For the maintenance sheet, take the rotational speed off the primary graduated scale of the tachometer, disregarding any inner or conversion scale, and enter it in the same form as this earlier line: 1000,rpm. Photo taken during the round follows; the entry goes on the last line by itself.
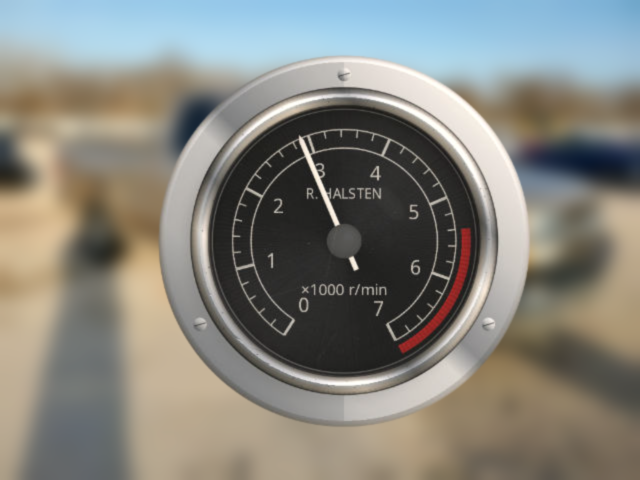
2900,rpm
